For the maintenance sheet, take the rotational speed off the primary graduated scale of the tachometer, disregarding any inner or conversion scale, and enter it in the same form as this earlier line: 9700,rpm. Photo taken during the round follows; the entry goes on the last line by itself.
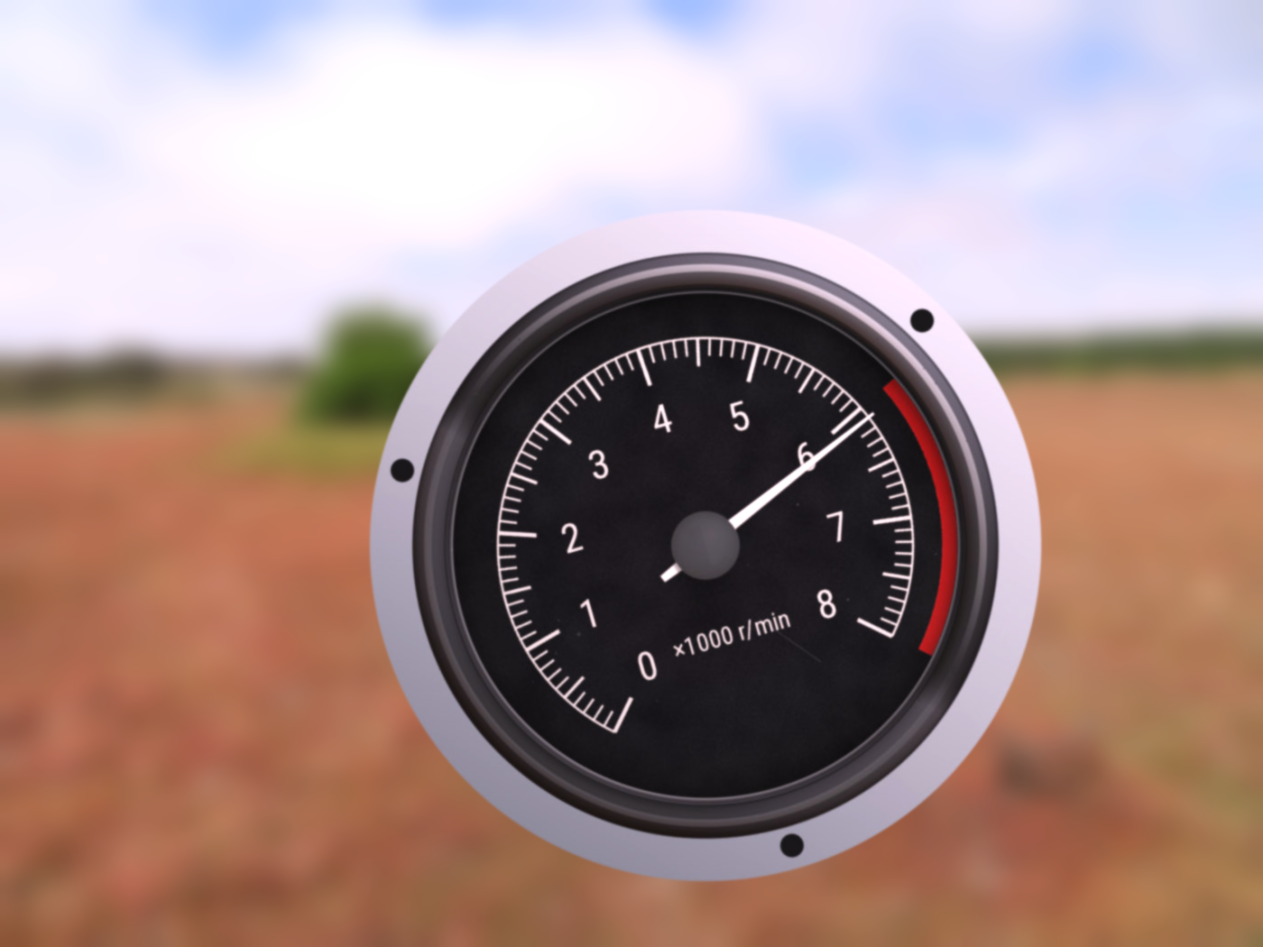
6100,rpm
